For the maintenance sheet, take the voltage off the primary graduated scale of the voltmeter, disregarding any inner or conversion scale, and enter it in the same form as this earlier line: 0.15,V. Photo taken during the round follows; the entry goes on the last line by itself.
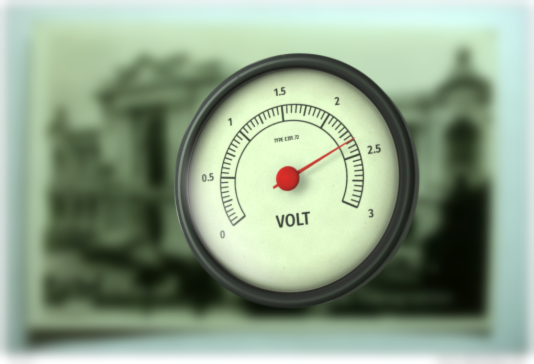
2.35,V
